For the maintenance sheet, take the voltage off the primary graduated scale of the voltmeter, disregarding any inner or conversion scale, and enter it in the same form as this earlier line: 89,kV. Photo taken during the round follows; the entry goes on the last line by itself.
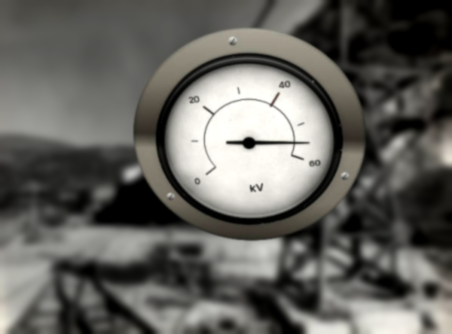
55,kV
